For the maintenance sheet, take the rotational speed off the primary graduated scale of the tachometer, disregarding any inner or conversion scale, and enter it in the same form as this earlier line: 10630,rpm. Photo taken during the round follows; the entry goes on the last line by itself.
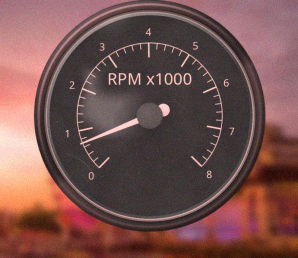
700,rpm
